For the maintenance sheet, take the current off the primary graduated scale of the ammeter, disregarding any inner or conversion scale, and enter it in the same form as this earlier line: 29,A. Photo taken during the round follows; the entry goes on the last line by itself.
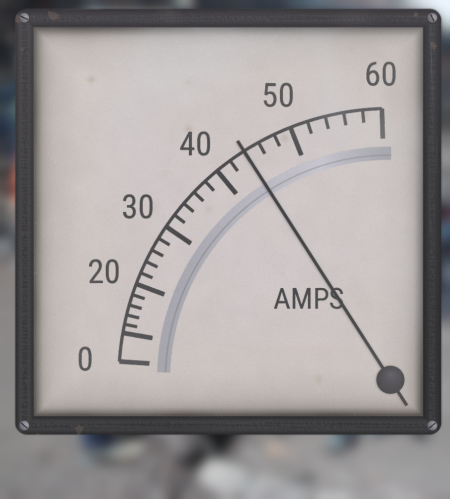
44,A
